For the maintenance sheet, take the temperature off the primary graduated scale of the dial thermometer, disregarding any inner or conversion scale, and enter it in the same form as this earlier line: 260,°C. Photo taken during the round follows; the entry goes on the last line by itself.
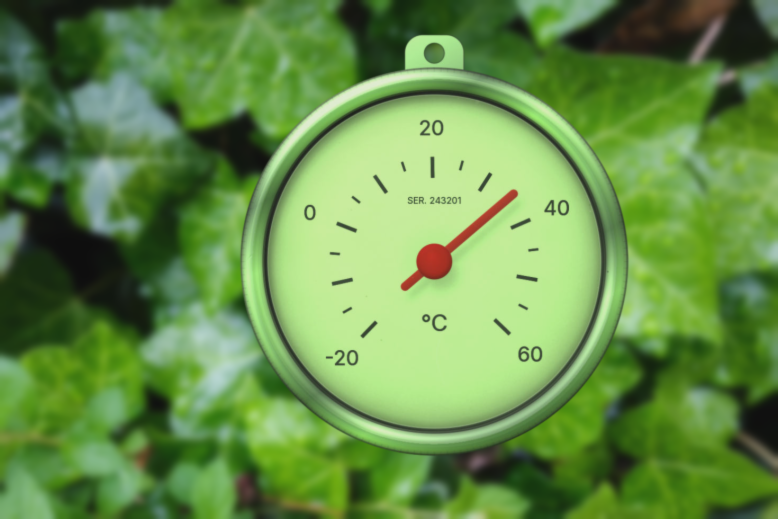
35,°C
